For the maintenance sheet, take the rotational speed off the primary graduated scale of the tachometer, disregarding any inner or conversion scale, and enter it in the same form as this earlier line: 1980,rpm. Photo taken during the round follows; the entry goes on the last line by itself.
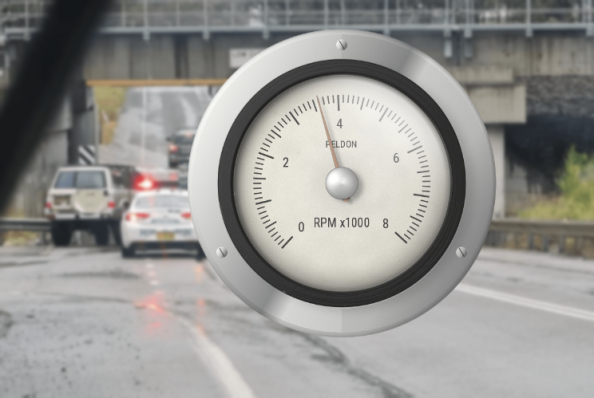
3600,rpm
